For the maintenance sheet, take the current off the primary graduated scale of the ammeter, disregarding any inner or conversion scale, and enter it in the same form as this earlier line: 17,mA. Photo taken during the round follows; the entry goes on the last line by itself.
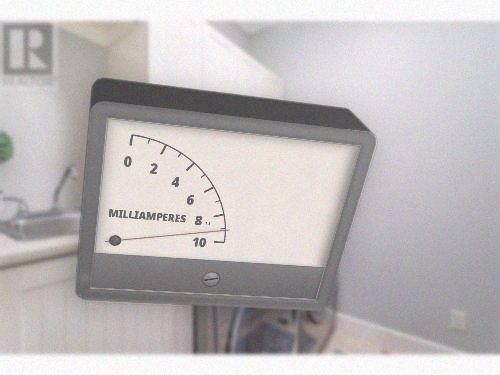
9,mA
